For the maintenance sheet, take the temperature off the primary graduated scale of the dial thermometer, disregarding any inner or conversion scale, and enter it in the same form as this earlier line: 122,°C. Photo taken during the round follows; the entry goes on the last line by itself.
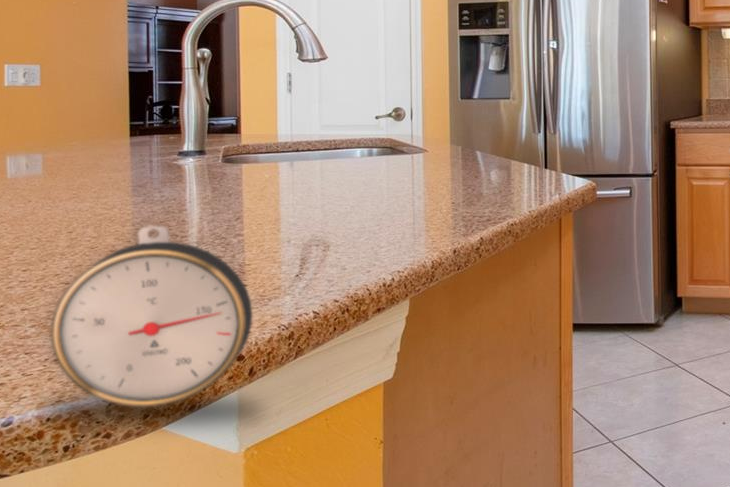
155,°C
